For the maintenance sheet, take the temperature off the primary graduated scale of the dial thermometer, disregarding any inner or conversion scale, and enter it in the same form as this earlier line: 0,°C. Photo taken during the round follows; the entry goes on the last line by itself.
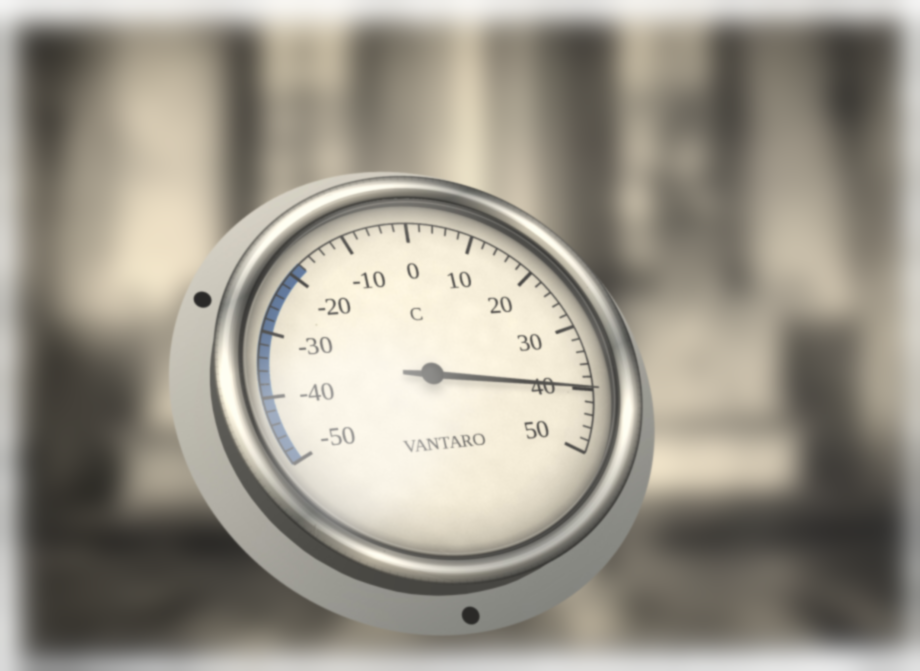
40,°C
